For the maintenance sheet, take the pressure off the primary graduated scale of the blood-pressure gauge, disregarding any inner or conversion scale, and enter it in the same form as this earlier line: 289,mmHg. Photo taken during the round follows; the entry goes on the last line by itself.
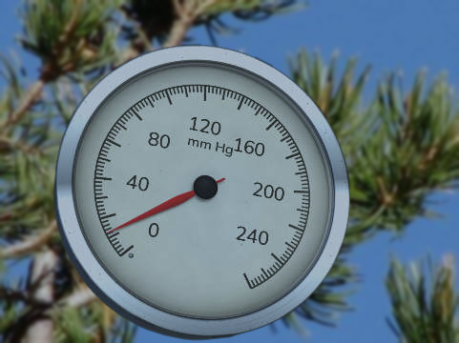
12,mmHg
